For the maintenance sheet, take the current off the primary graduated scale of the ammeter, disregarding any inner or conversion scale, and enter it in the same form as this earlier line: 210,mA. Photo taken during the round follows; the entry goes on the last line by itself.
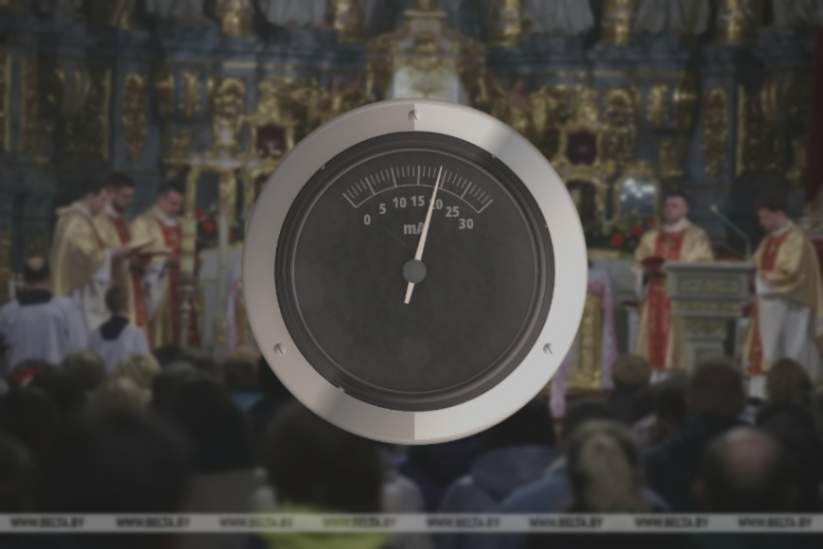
19,mA
